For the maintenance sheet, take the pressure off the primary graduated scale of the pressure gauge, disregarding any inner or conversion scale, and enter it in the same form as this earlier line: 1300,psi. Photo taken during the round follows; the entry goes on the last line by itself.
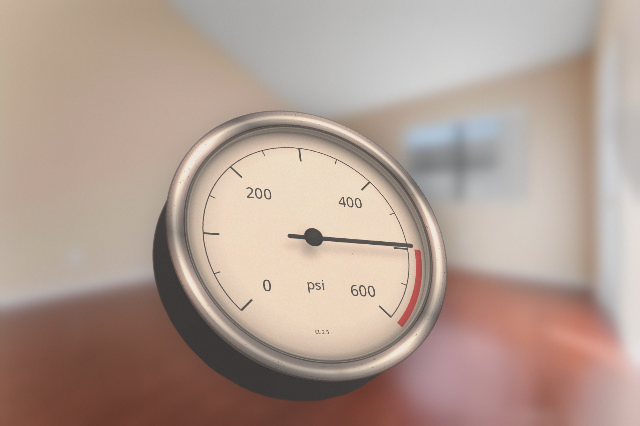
500,psi
